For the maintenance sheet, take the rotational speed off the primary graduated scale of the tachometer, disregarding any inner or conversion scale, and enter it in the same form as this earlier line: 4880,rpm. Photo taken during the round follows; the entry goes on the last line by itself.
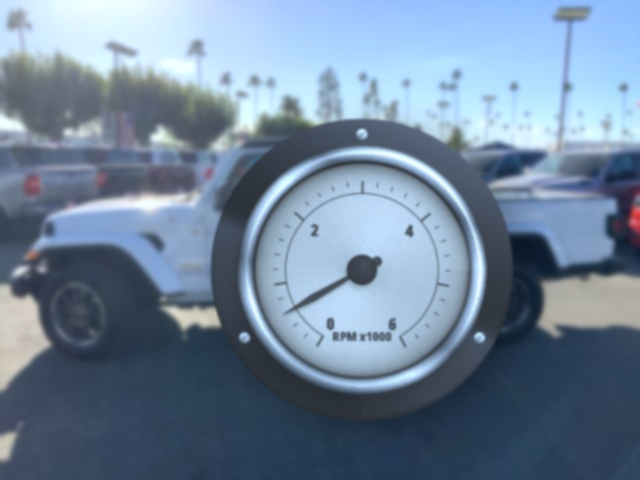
600,rpm
